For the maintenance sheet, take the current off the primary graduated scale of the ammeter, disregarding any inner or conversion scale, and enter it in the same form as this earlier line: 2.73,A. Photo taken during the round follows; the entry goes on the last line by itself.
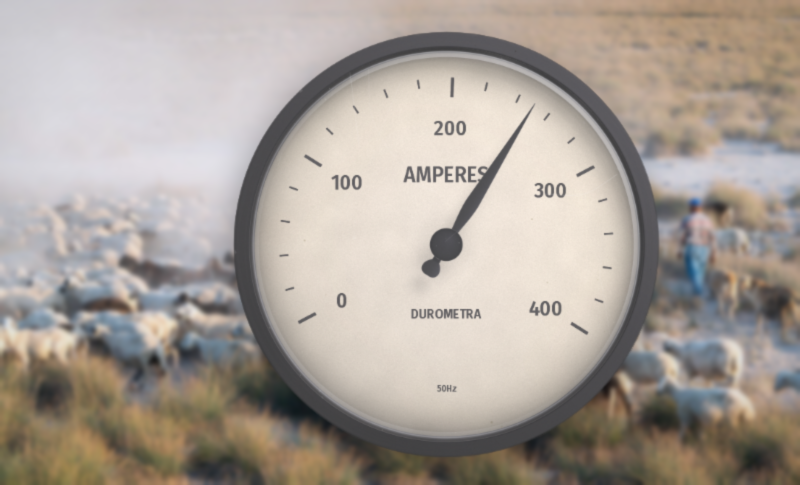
250,A
